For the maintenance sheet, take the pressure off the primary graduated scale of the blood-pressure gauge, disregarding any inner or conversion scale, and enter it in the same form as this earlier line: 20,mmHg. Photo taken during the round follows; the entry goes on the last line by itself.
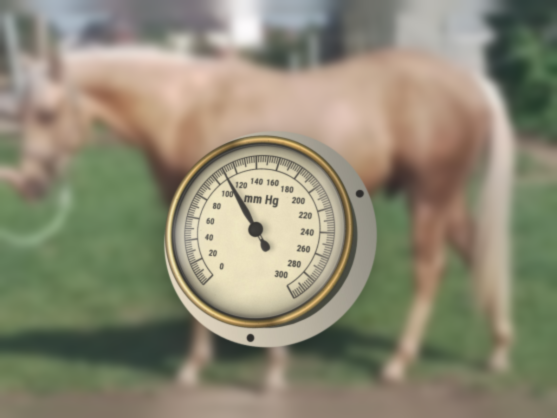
110,mmHg
